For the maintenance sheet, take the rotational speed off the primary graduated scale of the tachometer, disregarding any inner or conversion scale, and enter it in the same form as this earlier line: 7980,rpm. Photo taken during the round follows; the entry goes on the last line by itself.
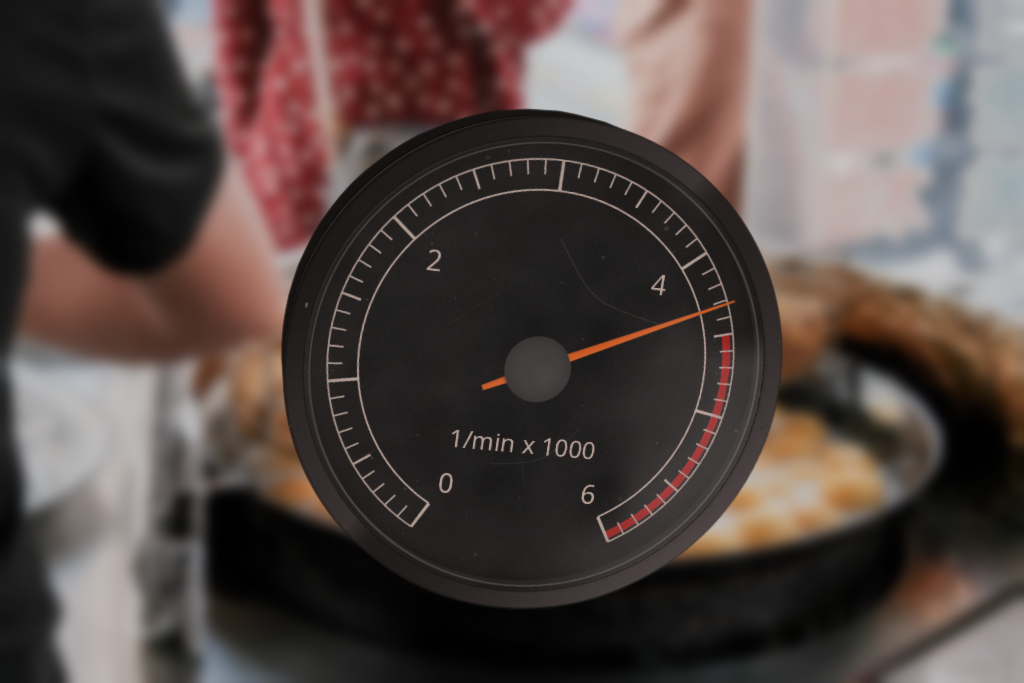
4300,rpm
